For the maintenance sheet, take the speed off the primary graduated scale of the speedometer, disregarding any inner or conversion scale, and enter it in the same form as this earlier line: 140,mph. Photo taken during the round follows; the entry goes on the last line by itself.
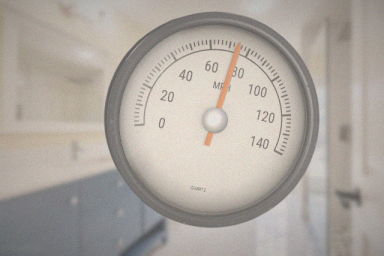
74,mph
